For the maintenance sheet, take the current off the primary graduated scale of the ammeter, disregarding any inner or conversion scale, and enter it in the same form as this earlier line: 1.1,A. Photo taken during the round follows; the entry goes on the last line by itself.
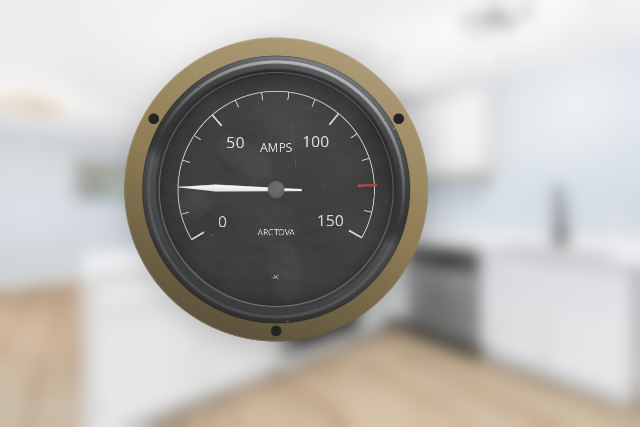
20,A
